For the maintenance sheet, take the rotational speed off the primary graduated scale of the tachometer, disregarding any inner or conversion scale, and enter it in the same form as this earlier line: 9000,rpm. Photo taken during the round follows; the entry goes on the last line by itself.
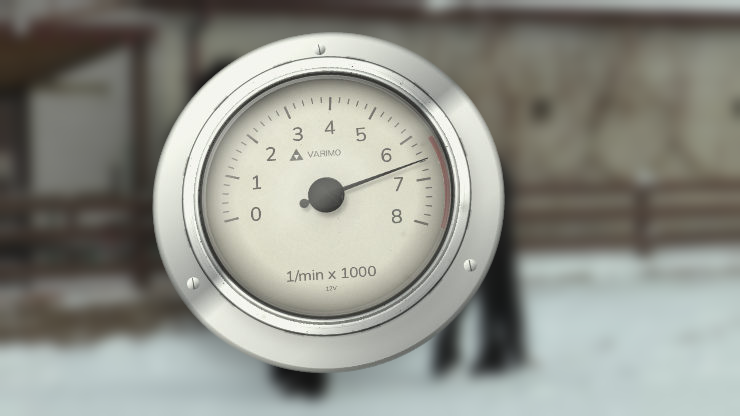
6600,rpm
